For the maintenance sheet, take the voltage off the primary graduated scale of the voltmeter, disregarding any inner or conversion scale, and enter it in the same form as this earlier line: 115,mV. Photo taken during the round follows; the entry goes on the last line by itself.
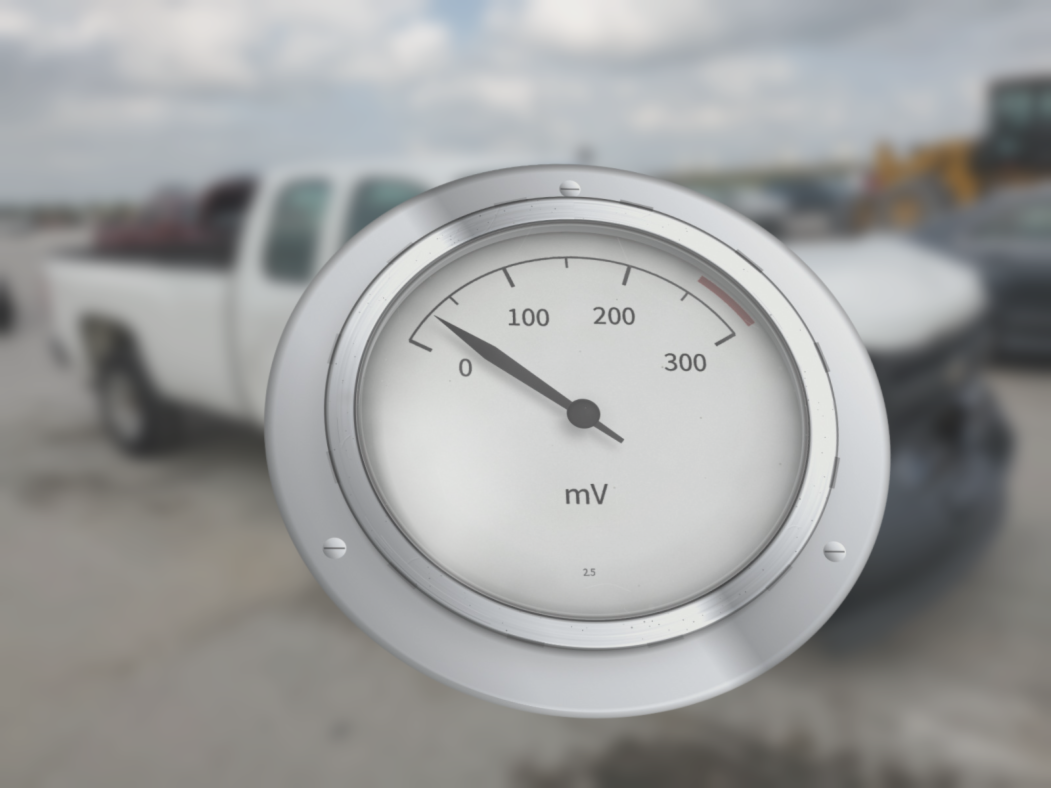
25,mV
